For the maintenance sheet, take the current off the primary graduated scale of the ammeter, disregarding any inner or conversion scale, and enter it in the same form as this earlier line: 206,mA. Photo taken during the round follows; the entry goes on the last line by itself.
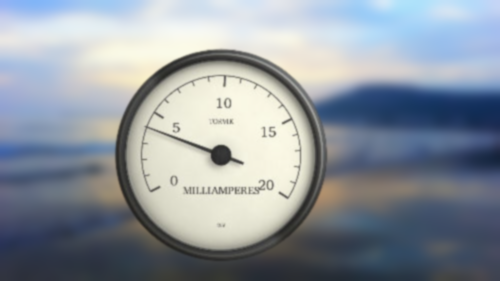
4,mA
